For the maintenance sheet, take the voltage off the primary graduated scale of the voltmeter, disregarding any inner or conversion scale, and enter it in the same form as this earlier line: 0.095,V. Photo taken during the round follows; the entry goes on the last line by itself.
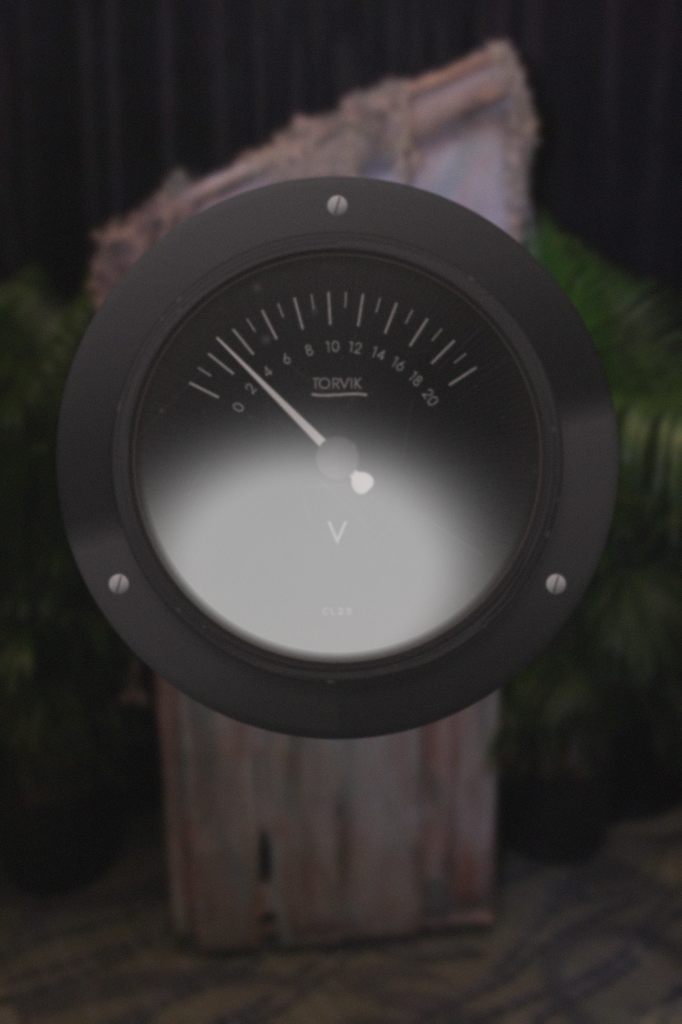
3,V
